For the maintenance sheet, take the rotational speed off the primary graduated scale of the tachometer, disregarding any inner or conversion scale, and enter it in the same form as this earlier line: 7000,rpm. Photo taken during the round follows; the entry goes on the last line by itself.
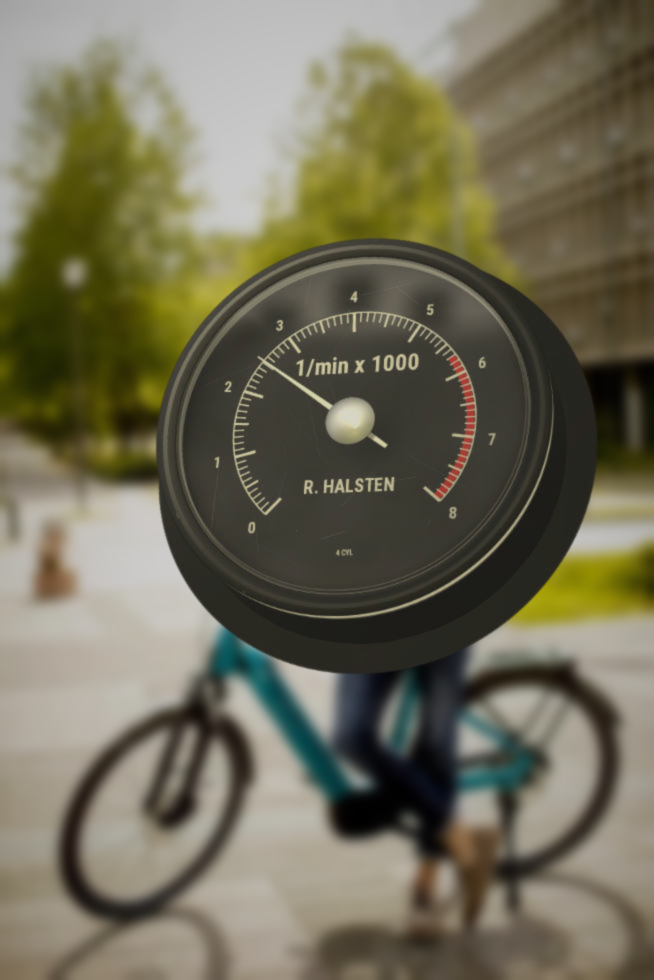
2500,rpm
